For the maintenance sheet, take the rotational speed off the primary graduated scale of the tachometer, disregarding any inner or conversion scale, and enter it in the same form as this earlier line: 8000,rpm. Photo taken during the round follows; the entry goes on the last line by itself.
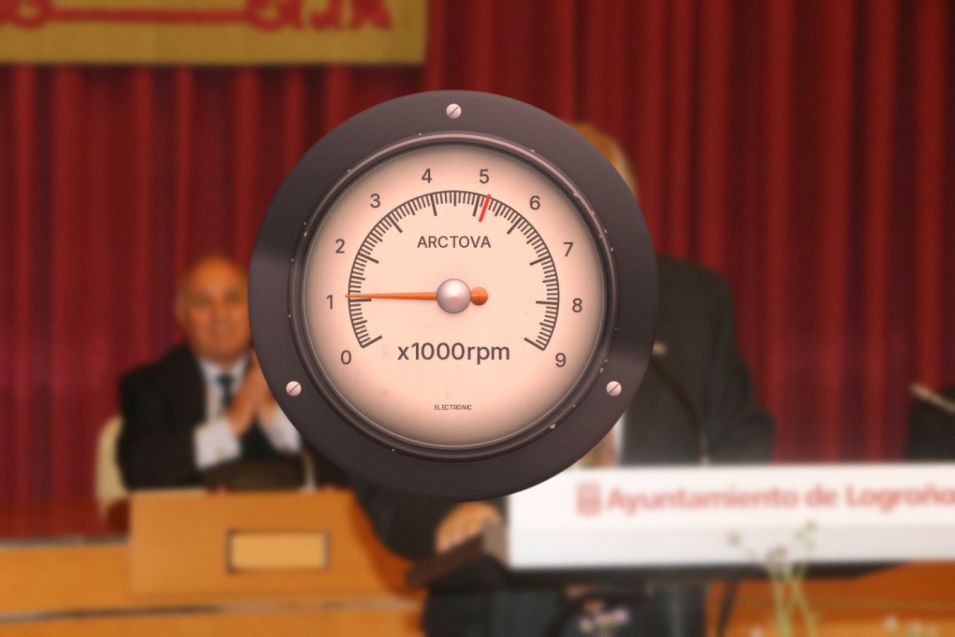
1100,rpm
